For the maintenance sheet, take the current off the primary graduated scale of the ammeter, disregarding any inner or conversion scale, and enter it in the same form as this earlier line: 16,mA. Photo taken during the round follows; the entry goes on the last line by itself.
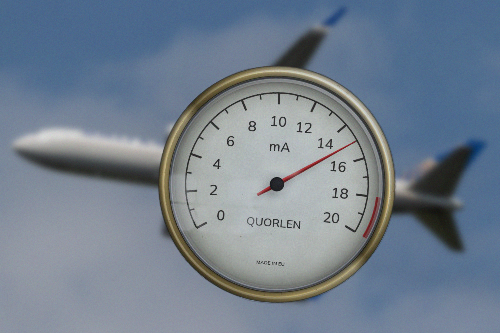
15,mA
